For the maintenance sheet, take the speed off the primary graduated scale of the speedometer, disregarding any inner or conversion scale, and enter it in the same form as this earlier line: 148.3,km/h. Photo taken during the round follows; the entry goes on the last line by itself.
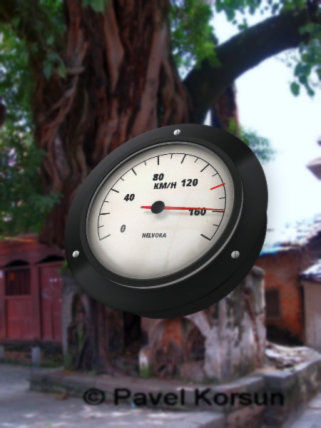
160,km/h
